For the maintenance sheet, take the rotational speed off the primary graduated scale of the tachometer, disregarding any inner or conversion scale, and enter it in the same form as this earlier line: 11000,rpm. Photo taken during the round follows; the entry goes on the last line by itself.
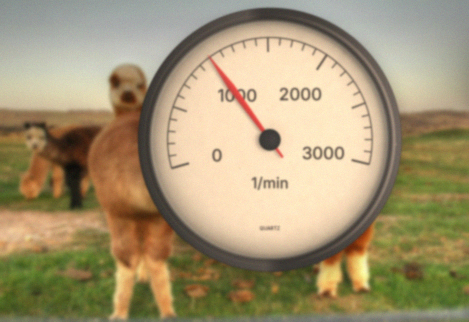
1000,rpm
